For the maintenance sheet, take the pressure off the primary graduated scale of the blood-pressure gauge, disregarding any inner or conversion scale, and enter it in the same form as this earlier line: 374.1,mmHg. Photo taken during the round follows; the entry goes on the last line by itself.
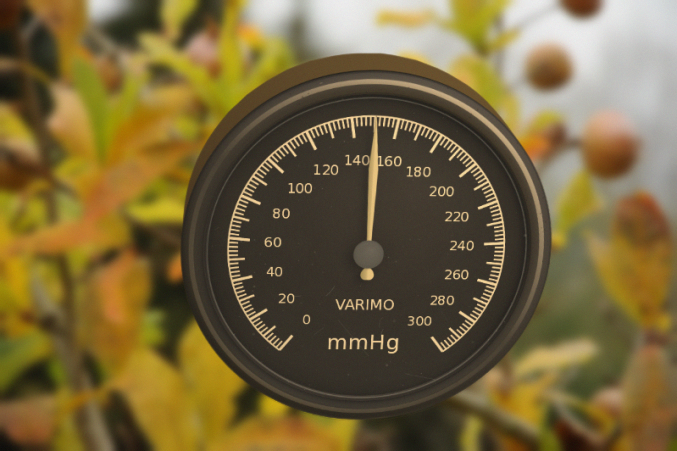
150,mmHg
